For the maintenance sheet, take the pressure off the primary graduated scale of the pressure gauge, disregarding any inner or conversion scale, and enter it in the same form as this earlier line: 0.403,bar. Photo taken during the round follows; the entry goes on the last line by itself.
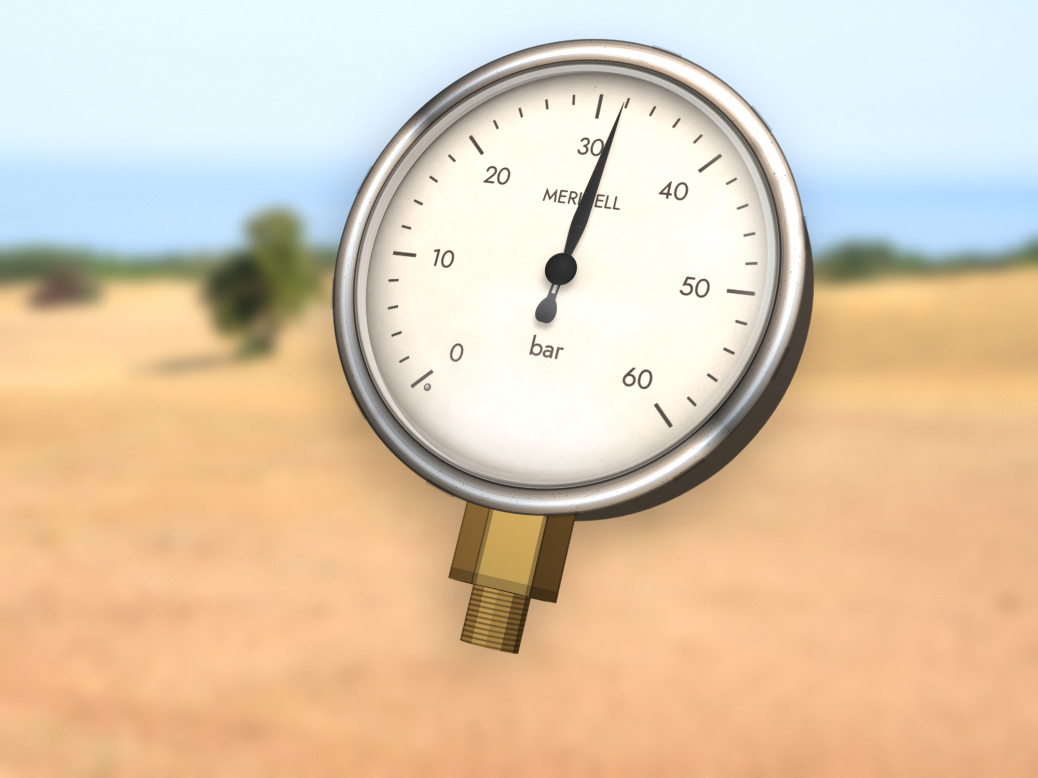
32,bar
